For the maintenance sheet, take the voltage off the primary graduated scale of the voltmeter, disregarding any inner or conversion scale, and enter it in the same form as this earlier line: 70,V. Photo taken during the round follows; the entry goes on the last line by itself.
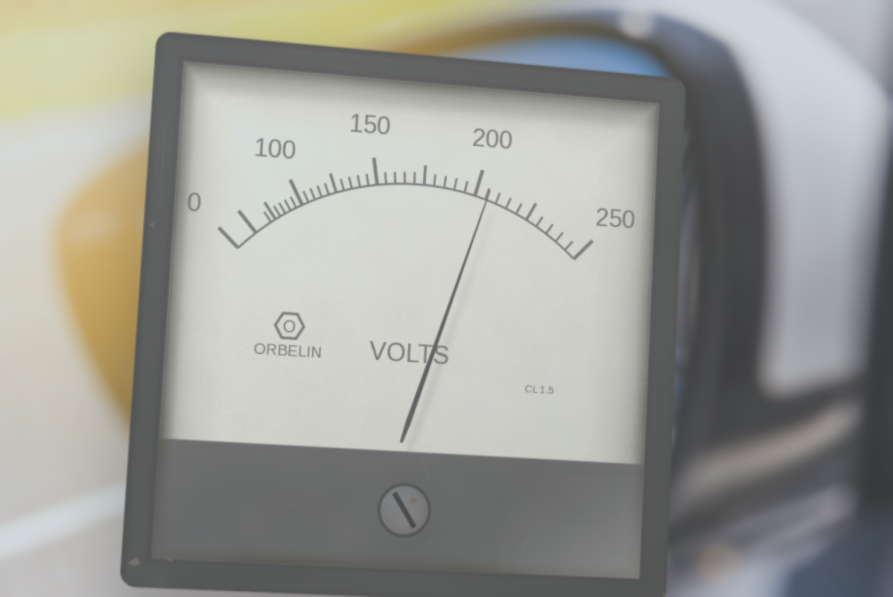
205,V
